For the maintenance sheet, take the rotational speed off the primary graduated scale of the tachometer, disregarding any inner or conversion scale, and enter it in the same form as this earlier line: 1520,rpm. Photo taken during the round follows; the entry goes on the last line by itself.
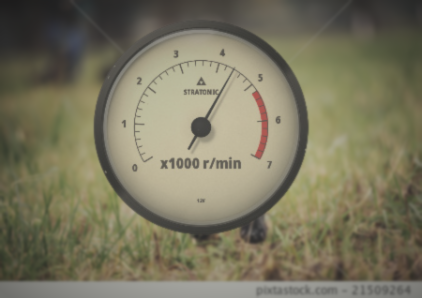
4400,rpm
